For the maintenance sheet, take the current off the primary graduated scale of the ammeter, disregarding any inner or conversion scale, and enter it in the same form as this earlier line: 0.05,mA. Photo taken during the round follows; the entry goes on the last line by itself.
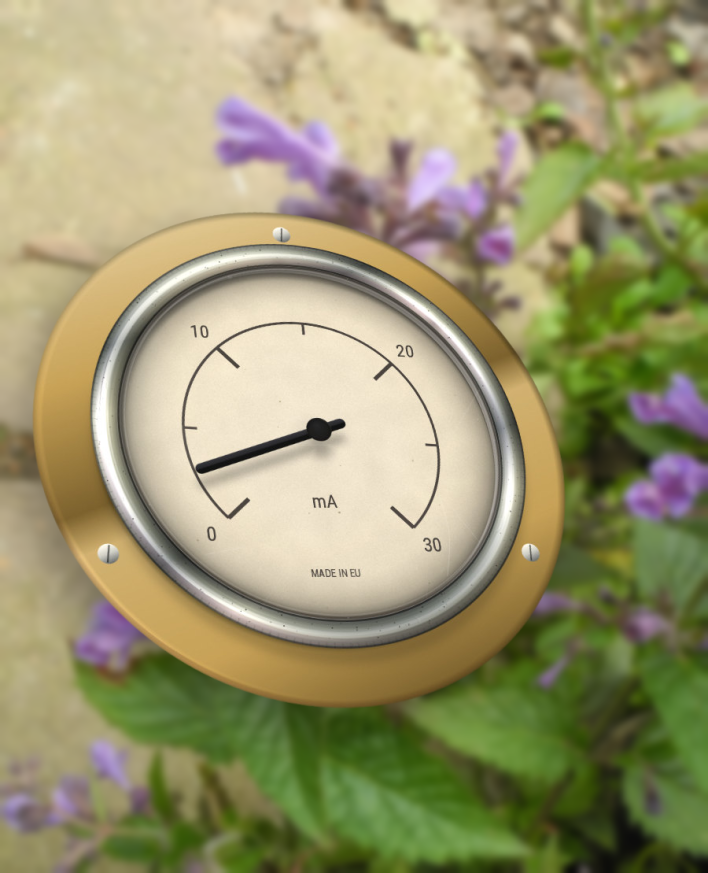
2.5,mA
